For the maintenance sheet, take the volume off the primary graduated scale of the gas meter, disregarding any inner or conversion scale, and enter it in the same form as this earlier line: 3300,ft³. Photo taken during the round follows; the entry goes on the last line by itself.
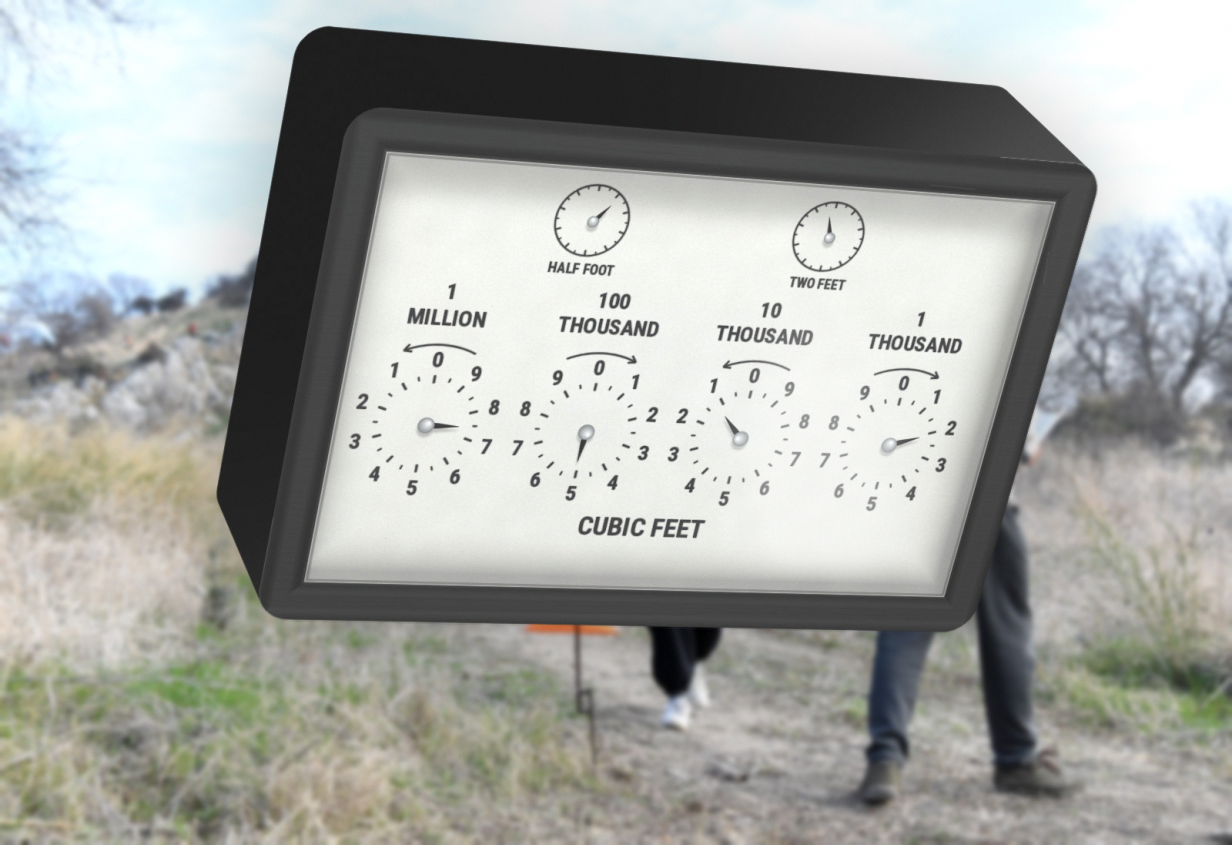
751200,ft³
